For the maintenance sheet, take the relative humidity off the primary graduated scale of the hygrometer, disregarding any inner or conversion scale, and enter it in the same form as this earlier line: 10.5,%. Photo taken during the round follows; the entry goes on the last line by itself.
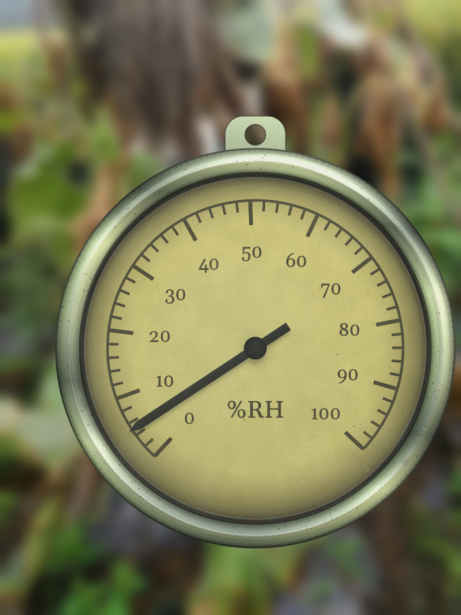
5,%
